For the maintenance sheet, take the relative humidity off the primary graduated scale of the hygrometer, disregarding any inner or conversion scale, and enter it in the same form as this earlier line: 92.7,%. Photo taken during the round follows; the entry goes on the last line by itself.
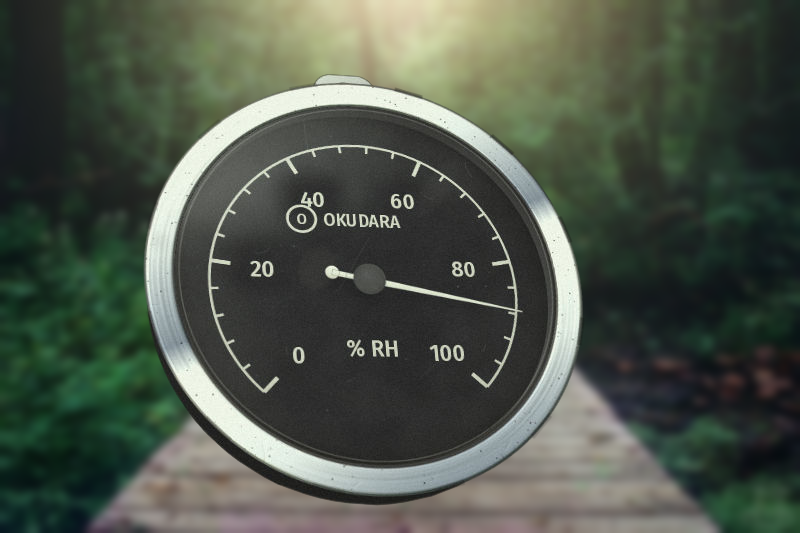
88,%
